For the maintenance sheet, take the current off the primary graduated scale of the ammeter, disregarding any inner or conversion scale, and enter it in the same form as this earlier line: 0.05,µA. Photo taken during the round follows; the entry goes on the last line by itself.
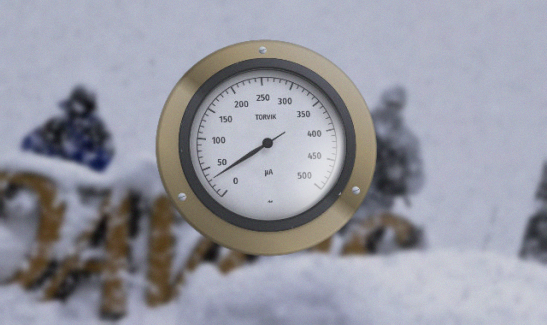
30,µA
